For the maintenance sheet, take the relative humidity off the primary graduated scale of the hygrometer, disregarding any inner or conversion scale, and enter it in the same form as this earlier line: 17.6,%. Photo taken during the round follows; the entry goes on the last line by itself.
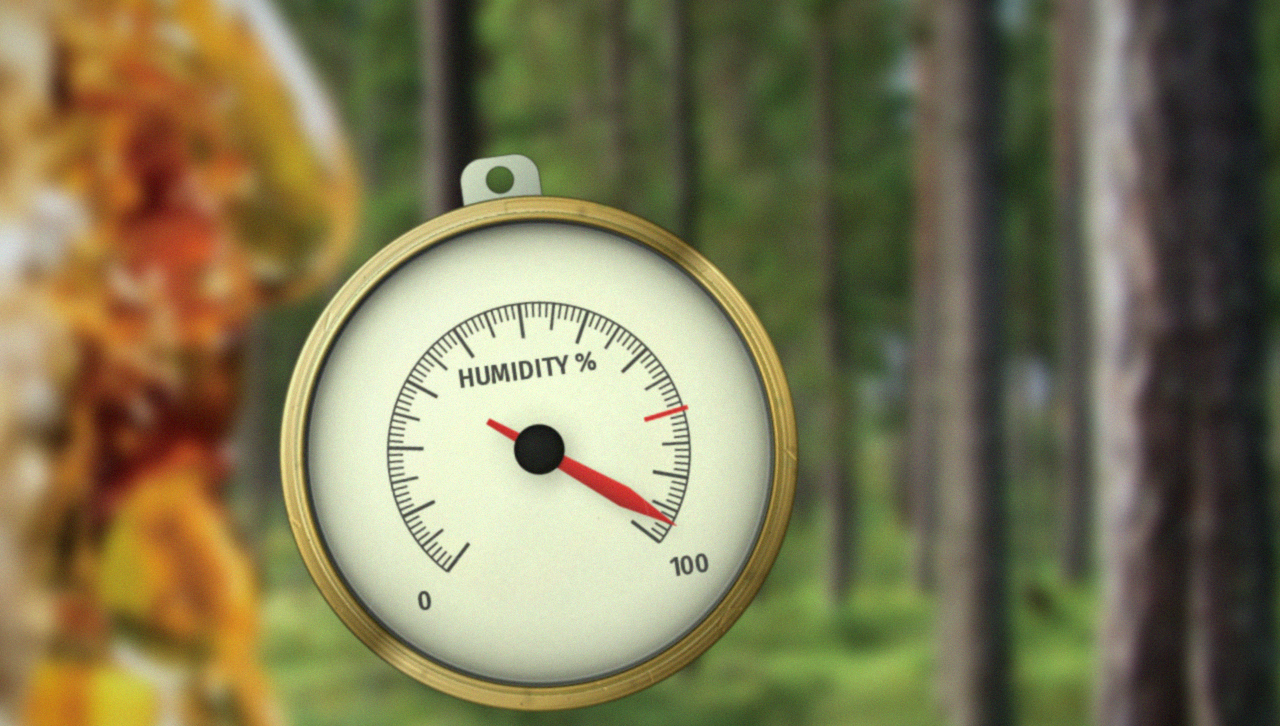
97,%
